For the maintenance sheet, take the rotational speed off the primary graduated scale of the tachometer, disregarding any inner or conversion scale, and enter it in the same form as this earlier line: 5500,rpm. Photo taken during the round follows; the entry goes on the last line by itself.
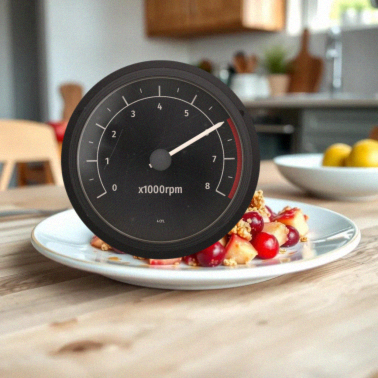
6000,rpm
